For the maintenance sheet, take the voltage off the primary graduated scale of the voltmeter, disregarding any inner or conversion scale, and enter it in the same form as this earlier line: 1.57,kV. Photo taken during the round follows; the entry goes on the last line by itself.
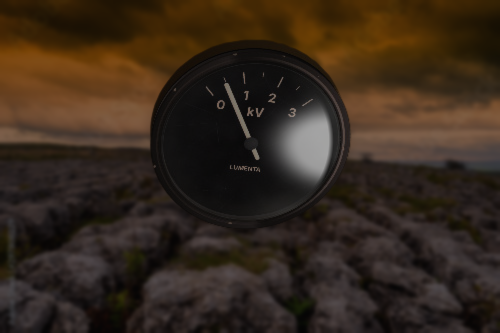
0.5,kV
